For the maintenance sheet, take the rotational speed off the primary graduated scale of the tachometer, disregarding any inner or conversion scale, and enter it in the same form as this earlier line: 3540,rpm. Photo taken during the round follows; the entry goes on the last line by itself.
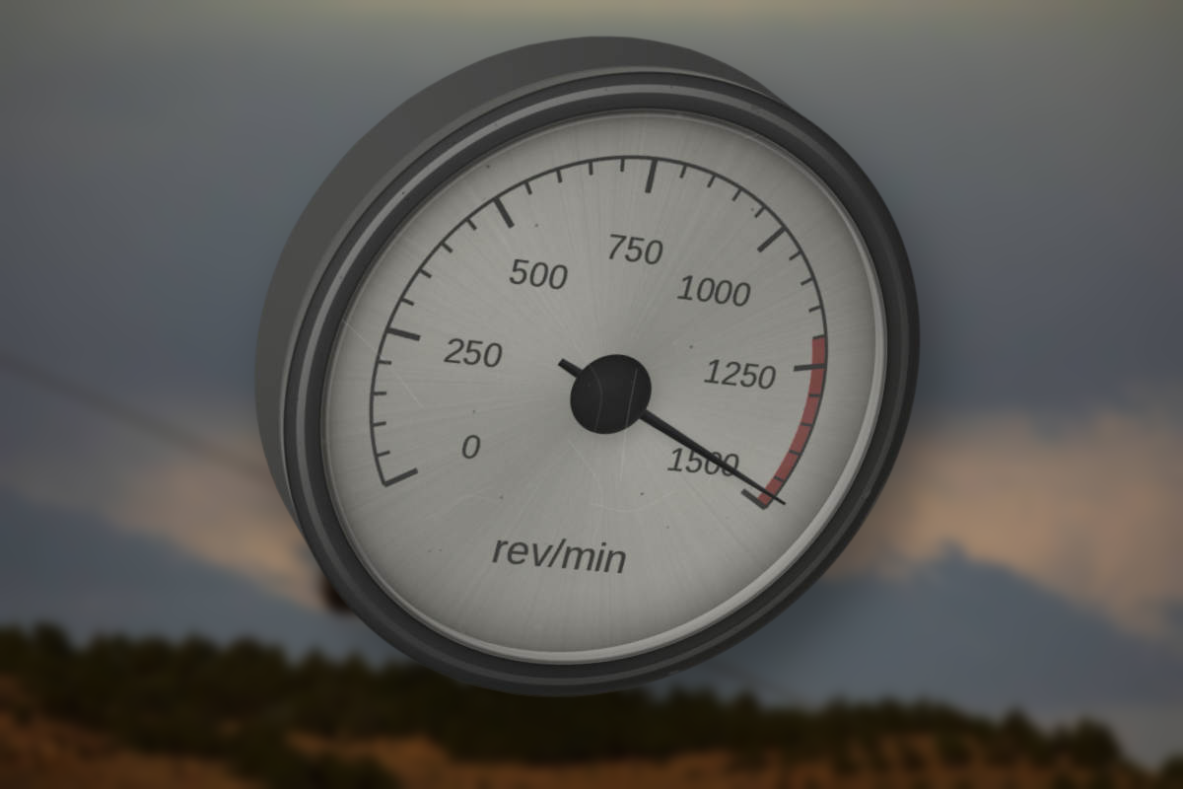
1475,rpm
